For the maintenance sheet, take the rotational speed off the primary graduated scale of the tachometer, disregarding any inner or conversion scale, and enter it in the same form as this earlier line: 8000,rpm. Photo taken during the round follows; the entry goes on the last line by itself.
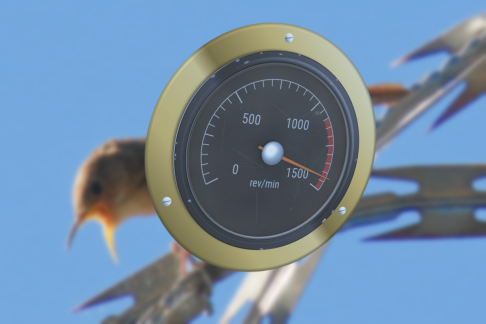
1425,rpm
